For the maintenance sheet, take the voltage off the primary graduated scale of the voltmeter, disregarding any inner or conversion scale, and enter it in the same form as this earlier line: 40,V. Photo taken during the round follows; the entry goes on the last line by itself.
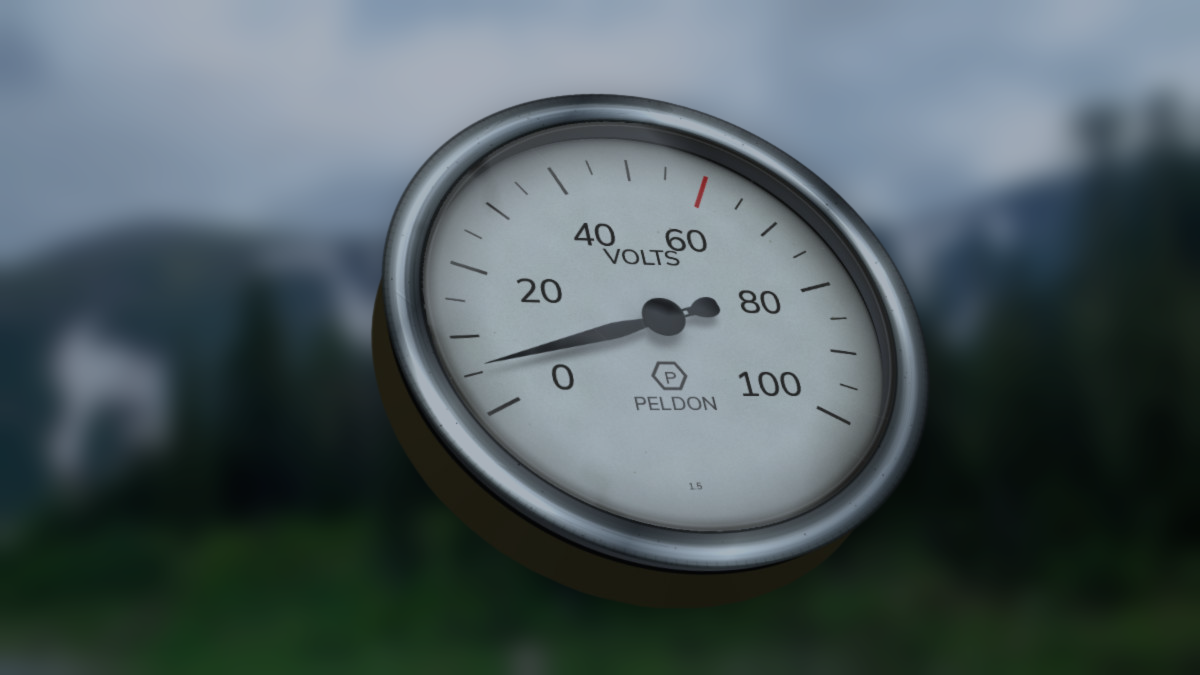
5,V
